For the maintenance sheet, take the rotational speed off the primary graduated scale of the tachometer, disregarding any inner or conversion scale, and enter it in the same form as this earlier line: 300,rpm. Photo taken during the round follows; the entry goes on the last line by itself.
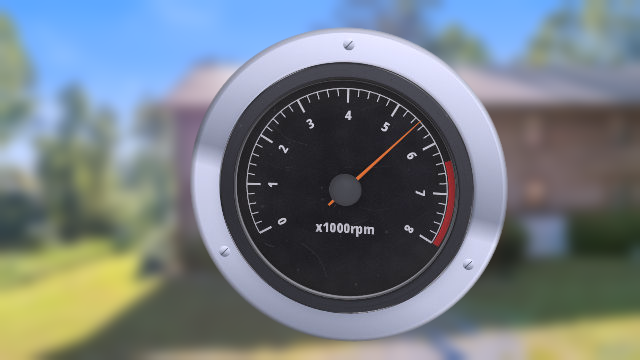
5500,rpm
